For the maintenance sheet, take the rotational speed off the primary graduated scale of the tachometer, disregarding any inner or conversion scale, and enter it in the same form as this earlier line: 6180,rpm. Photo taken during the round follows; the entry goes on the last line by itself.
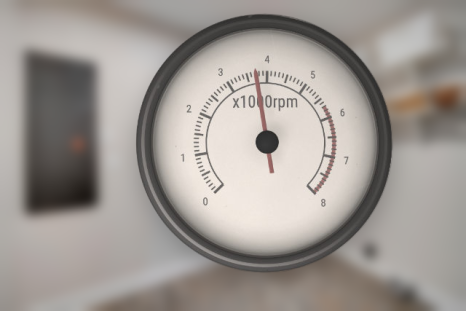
3700,rpm
